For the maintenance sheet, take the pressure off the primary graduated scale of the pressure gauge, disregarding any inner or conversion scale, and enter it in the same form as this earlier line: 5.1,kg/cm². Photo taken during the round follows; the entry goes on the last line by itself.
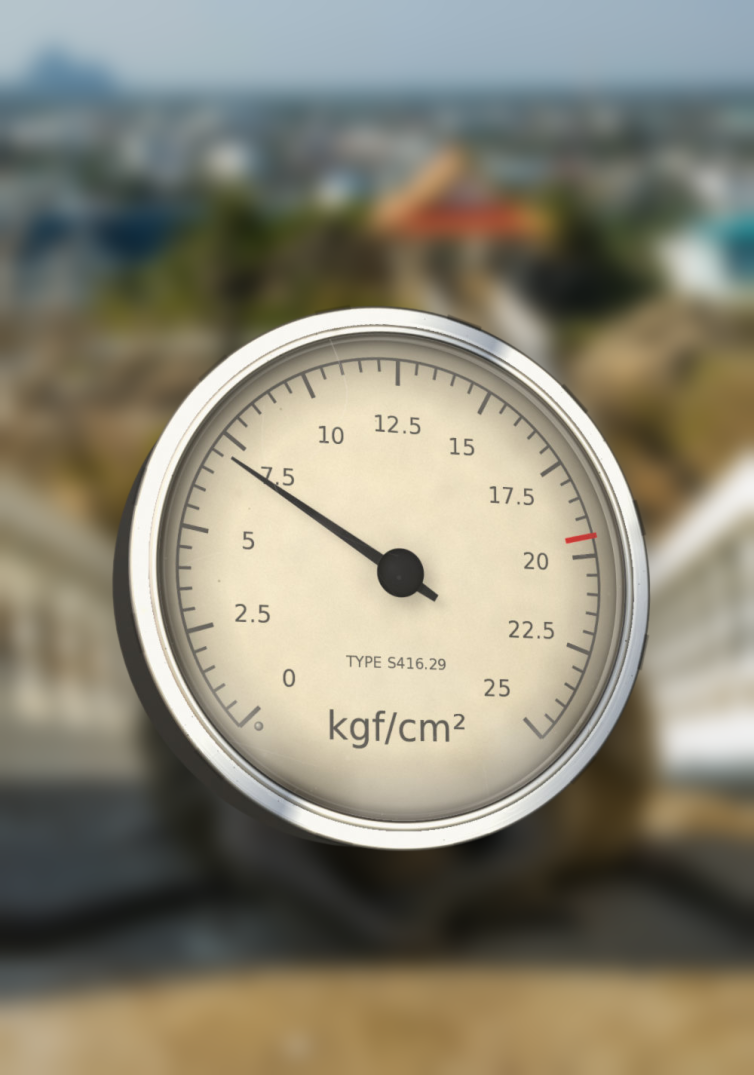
7,kg/cm²
